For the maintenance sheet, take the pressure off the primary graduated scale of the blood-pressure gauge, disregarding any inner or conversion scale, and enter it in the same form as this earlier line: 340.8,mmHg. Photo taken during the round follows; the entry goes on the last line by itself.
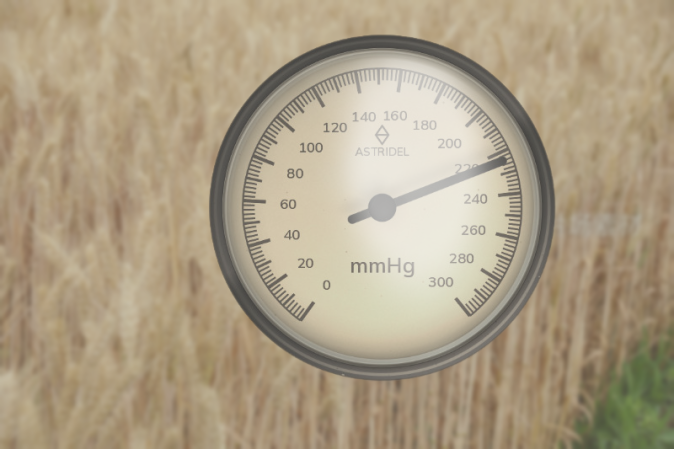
224,mmHg
